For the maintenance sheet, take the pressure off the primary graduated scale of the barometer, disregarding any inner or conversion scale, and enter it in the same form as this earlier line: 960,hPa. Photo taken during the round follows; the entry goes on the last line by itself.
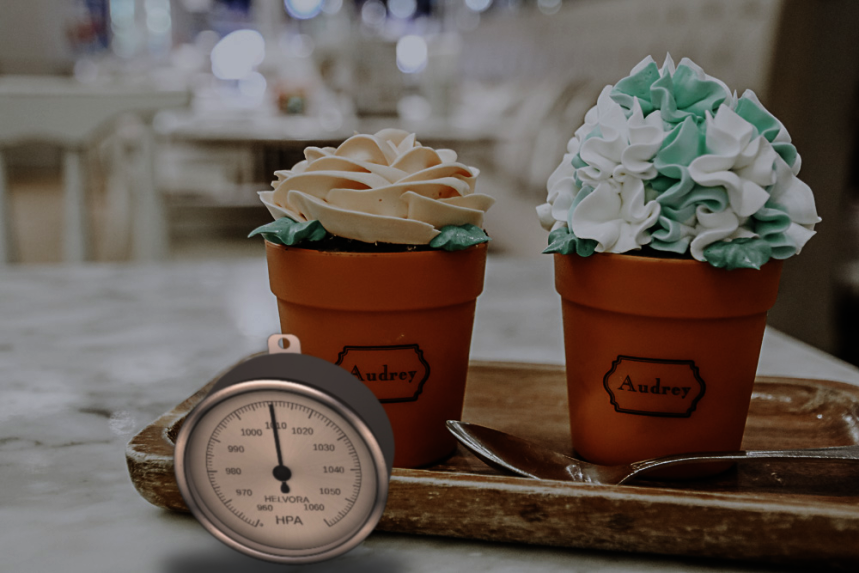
1010,hPa
